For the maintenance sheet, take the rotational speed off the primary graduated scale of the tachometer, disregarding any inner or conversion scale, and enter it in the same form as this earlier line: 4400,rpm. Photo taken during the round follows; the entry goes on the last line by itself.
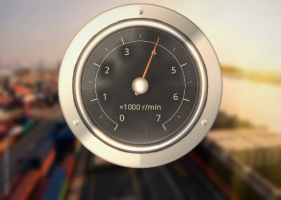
4000,rpm
